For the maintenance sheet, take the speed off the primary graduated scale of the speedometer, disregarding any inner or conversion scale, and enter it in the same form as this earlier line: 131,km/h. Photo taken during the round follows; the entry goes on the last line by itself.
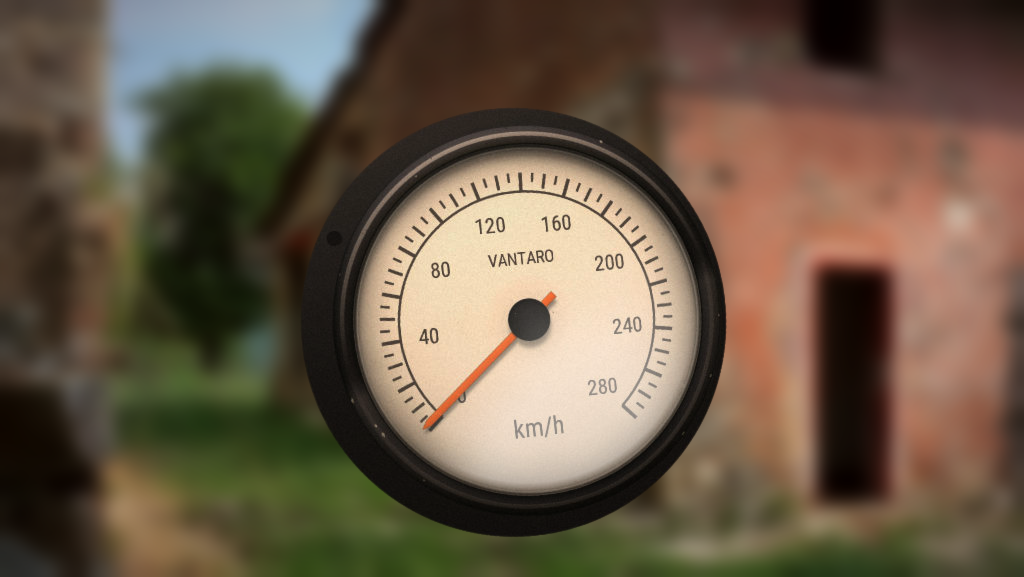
2.5,km/h
